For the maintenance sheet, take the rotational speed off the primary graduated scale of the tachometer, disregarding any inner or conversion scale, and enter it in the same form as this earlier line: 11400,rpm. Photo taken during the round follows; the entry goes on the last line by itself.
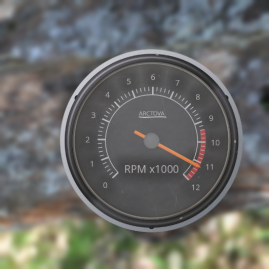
11200,rpm
